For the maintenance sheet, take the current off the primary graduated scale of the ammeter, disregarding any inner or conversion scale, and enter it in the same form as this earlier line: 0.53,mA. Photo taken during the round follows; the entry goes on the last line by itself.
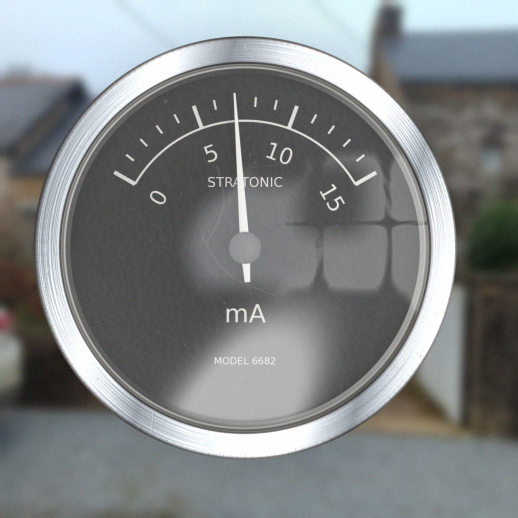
7,mA
